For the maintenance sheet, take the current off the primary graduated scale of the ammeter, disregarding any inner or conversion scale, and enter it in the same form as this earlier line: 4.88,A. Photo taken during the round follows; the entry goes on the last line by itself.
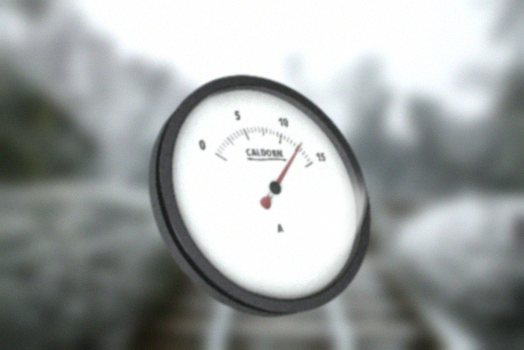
12.5,A
